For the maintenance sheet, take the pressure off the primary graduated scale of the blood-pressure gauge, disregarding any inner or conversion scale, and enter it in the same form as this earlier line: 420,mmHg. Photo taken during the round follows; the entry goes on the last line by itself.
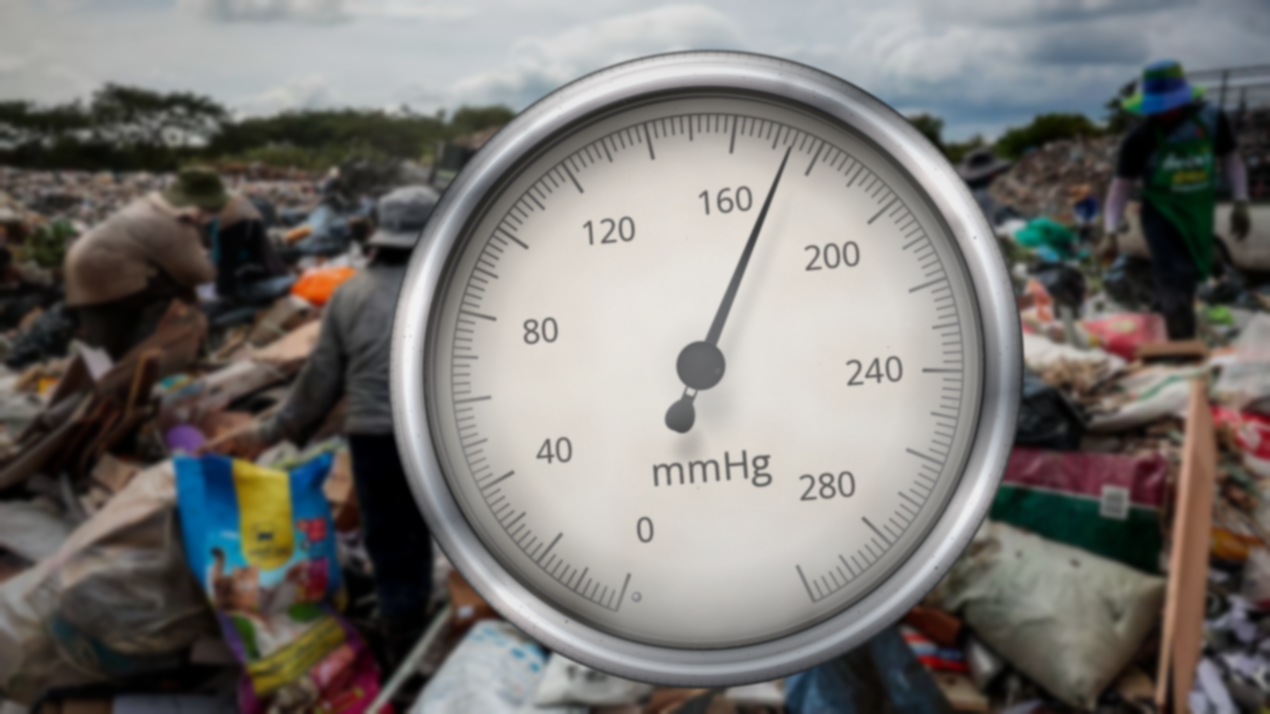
174,mmHg
